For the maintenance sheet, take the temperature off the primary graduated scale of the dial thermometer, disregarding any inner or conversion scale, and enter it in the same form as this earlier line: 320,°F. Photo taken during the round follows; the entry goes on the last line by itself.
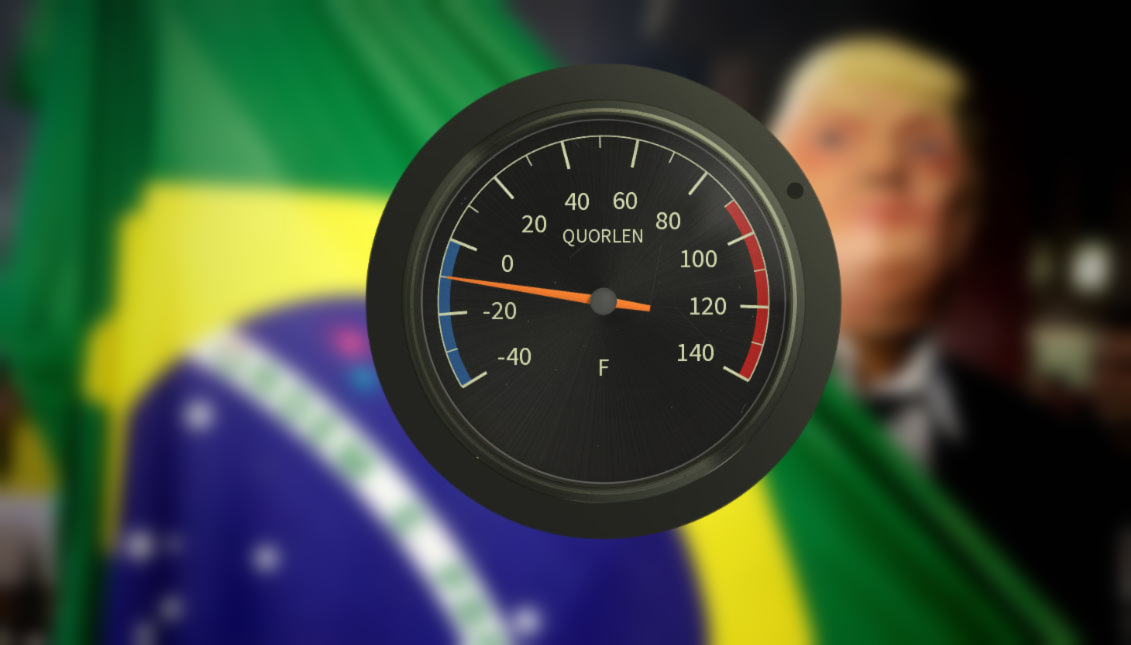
-10,°F
